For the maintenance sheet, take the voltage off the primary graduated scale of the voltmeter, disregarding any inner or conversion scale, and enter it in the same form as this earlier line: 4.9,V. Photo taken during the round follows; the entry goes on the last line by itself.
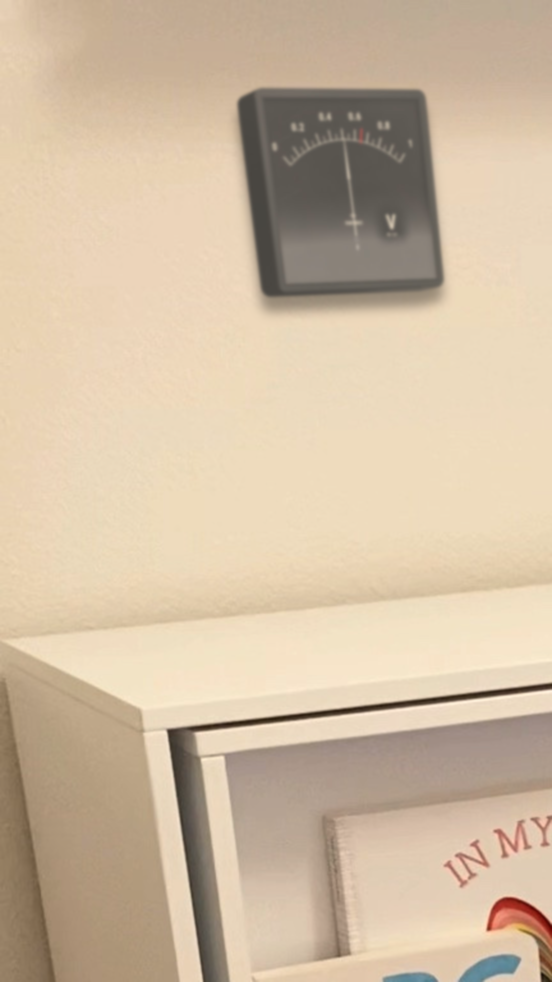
0.5,V
